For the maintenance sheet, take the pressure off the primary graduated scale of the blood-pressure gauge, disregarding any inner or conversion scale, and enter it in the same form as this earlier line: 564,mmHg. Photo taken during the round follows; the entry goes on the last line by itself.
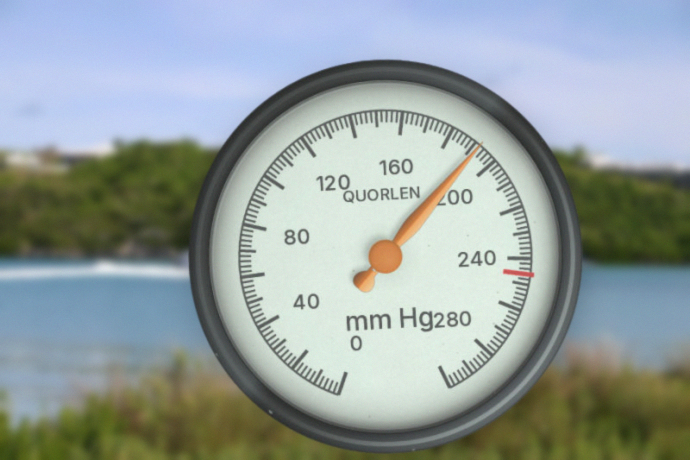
192,mmHg
